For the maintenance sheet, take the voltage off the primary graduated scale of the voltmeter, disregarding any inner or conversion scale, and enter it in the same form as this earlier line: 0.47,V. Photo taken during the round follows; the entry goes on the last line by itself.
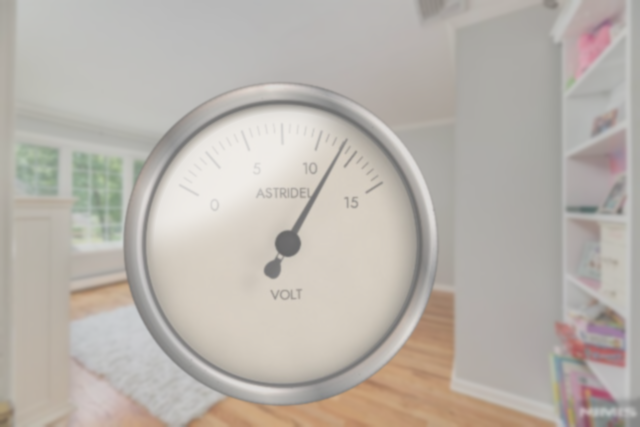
11.5,V
